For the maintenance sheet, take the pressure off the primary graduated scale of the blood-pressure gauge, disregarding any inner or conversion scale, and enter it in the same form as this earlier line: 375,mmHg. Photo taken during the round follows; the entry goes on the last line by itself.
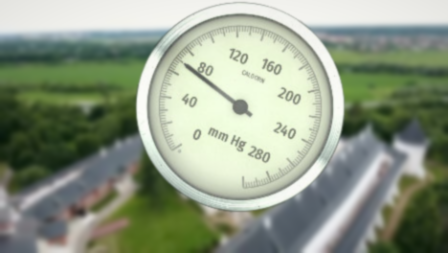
70,mmHg
